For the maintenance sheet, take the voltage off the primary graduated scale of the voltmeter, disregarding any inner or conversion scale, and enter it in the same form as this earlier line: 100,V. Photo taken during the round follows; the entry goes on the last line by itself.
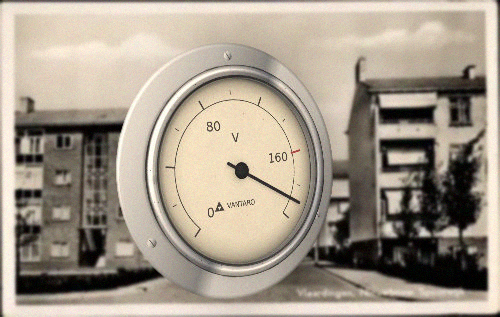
190,V
